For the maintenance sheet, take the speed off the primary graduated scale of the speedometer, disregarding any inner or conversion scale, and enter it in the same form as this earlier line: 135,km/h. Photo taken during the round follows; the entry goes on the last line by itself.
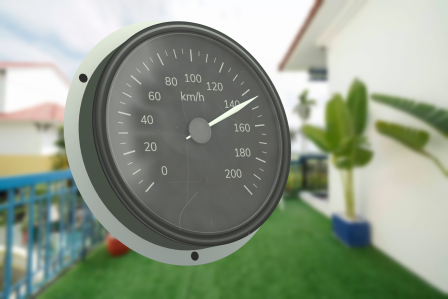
145,km/h
